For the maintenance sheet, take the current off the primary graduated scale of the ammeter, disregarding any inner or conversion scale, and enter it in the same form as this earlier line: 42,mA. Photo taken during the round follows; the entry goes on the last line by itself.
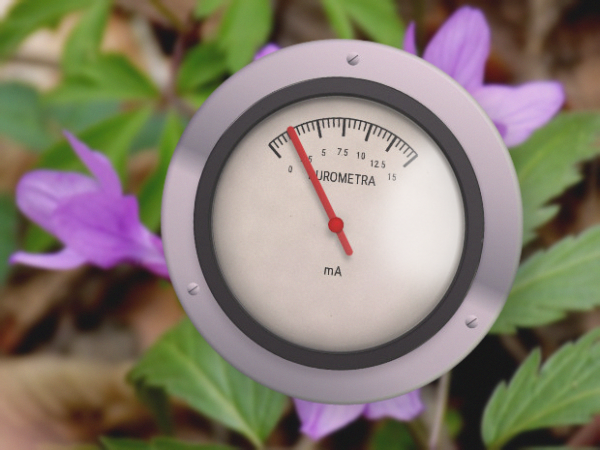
2.5,mA
